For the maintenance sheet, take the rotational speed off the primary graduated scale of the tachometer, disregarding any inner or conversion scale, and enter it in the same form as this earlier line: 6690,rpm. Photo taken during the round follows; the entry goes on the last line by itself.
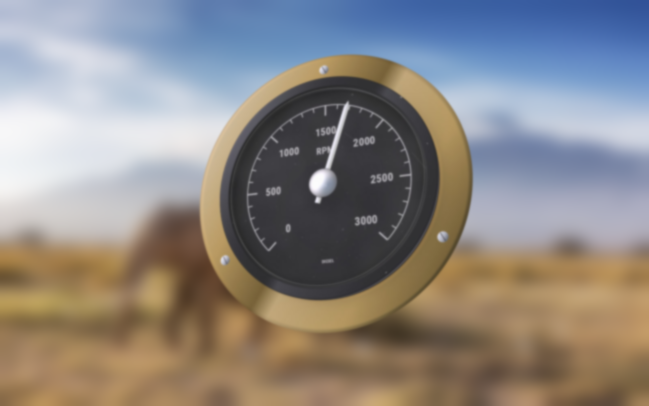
1700,rpm
